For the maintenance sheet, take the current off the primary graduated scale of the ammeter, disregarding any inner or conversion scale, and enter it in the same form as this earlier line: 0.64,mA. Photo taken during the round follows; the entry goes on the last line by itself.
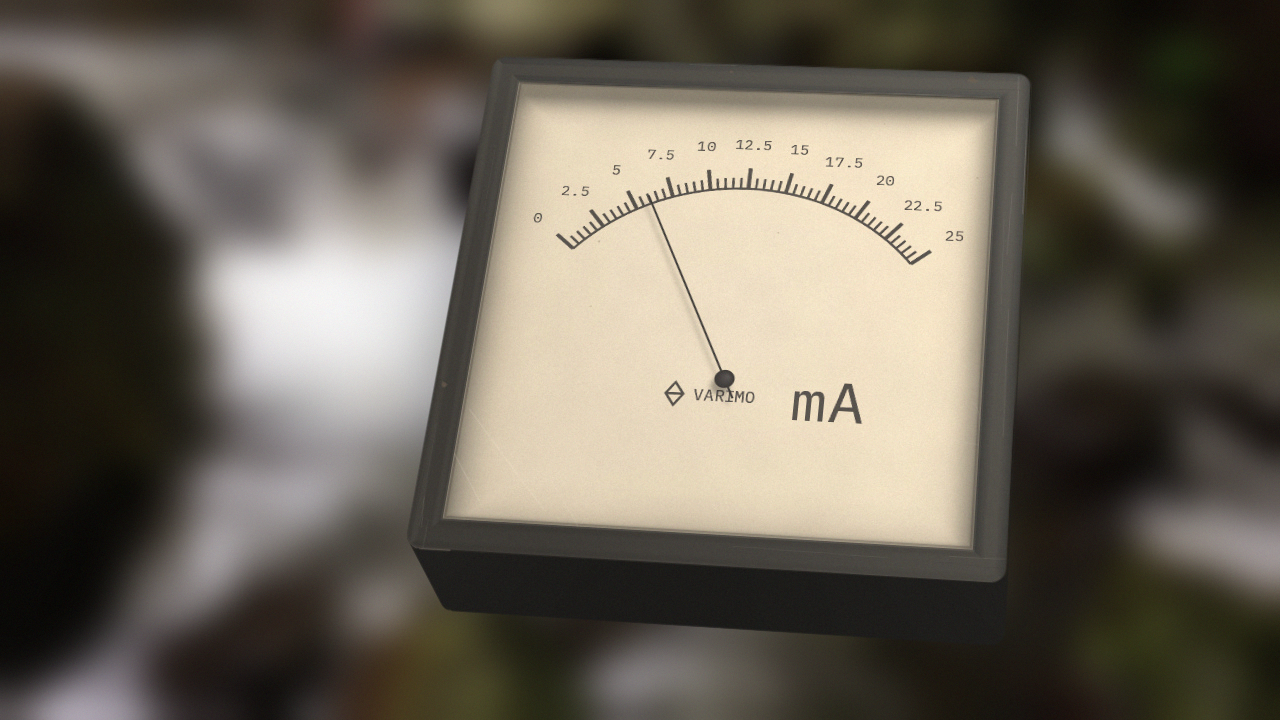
6,mA
